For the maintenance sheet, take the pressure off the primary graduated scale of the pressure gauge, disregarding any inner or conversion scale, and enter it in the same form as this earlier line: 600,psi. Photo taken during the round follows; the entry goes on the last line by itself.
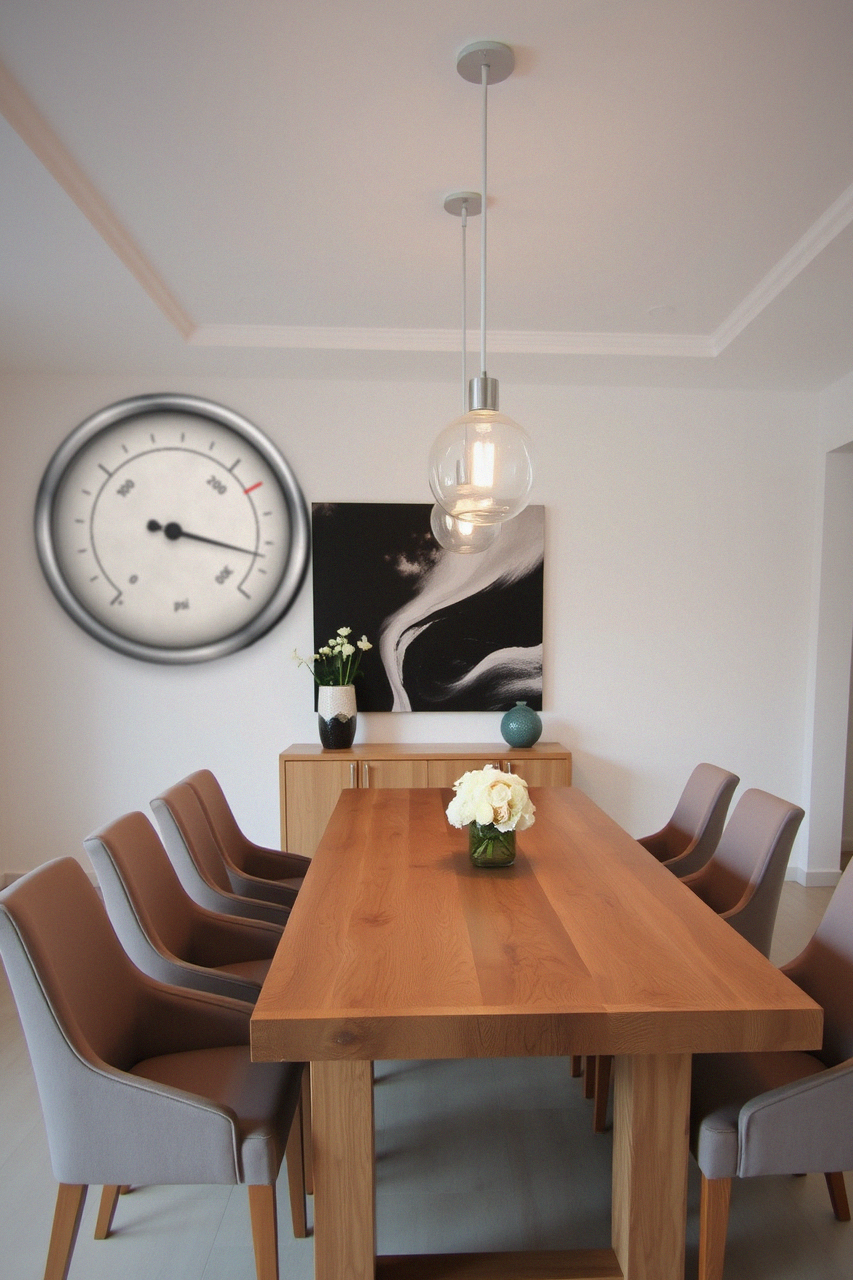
270,psi
